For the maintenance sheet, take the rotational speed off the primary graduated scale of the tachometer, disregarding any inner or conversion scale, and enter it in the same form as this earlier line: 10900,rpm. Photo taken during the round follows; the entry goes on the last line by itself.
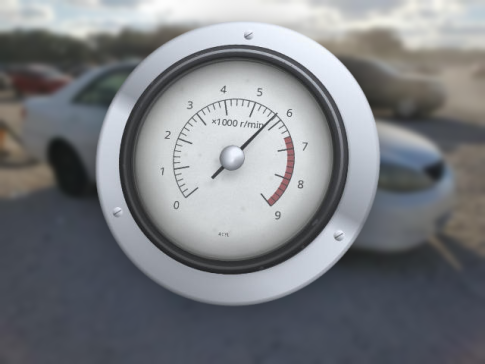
5800,rpm
